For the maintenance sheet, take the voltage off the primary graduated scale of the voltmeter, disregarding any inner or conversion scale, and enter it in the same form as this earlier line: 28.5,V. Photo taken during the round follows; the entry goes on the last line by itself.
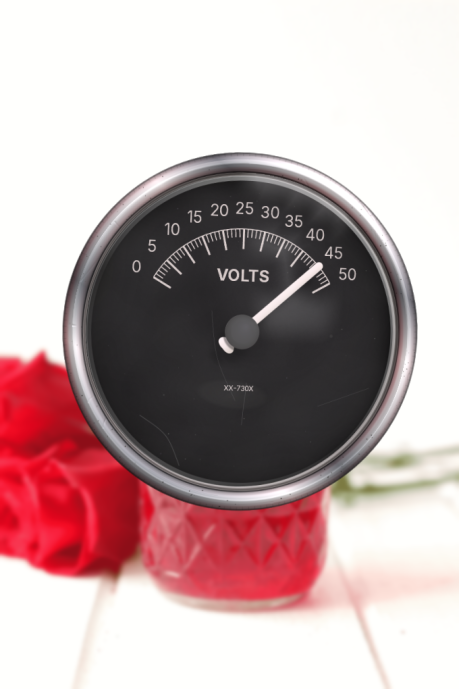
45,V
